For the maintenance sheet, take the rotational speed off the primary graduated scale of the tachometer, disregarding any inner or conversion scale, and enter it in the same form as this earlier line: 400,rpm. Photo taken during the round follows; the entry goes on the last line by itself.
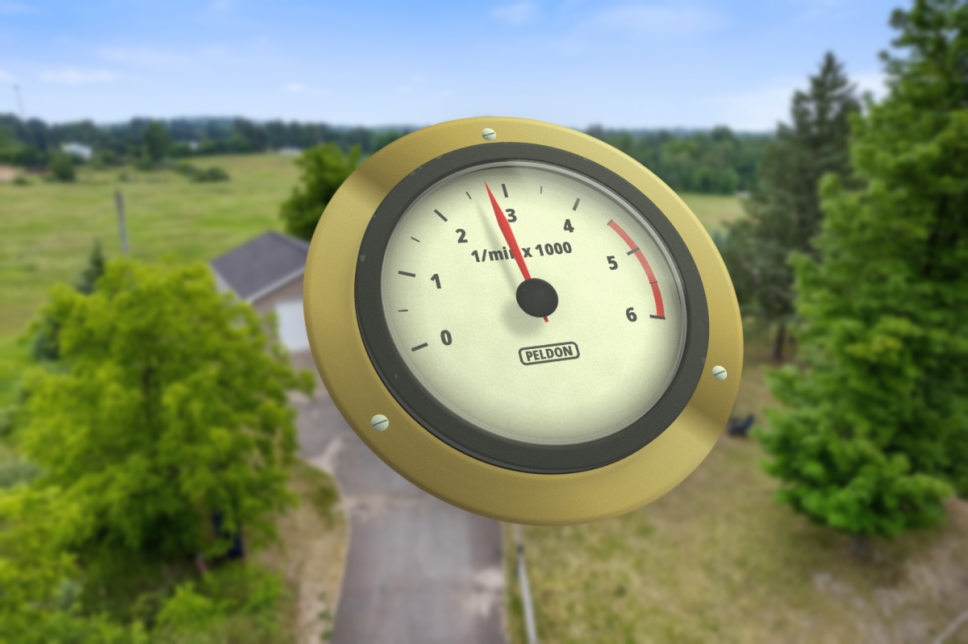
2750,rpm
